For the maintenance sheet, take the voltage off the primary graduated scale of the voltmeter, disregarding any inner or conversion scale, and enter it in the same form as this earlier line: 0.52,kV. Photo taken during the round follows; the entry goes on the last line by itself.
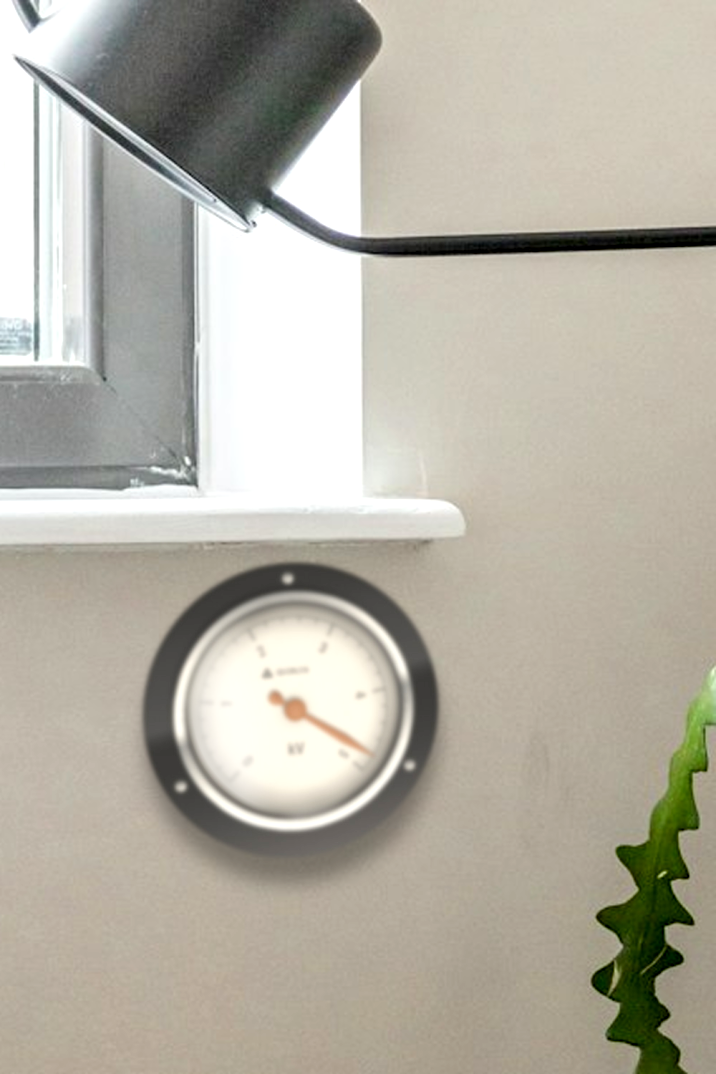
4.8,kV
